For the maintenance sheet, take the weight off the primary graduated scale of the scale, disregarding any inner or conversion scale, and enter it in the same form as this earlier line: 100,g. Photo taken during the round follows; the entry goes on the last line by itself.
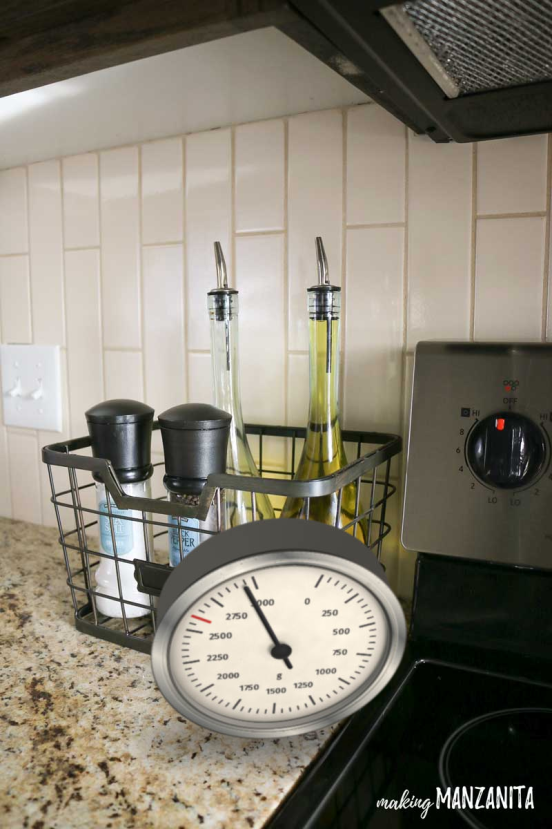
2950,g
